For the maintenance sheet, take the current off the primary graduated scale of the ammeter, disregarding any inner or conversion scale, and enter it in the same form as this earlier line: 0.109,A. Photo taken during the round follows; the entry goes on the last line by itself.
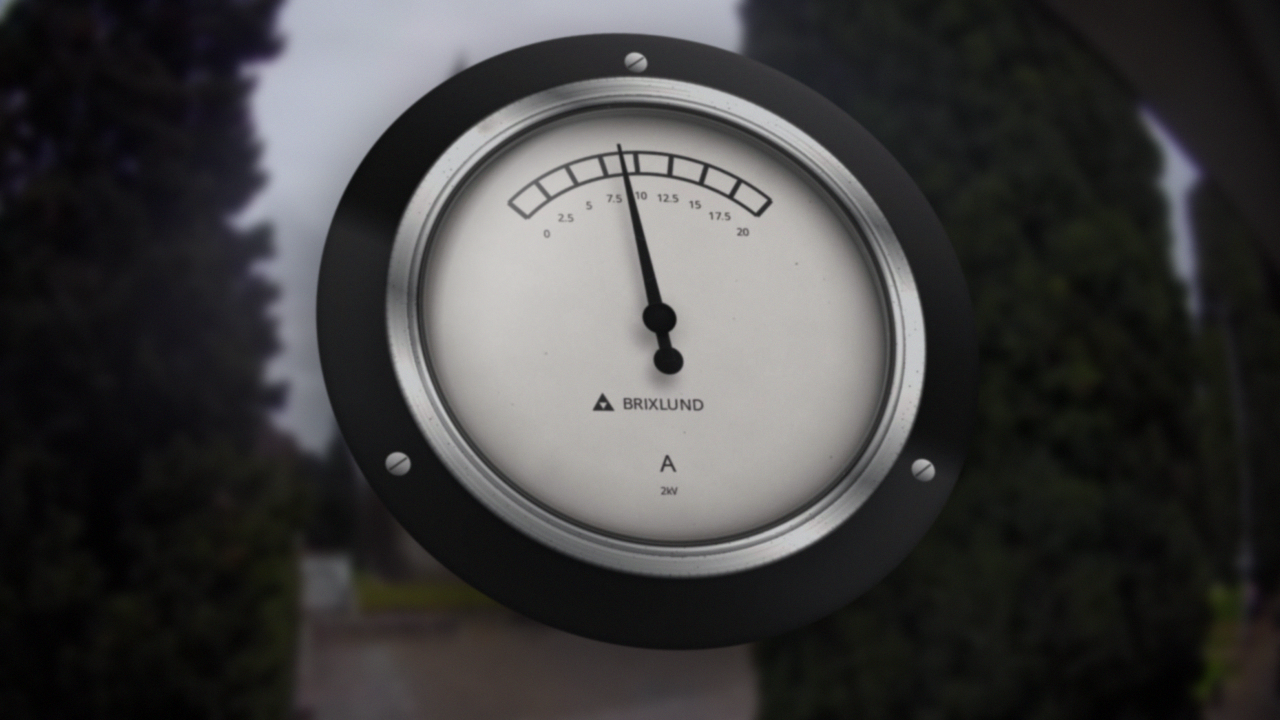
8.75,A
